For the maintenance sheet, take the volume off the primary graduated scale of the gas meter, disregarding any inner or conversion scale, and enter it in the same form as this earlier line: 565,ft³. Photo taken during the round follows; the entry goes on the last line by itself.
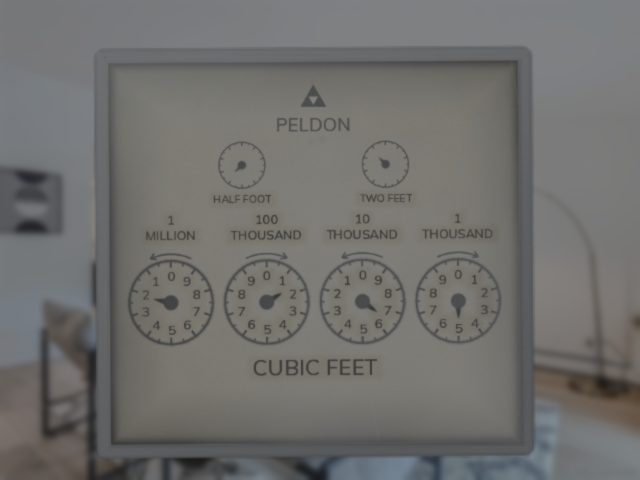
216500,ft³
